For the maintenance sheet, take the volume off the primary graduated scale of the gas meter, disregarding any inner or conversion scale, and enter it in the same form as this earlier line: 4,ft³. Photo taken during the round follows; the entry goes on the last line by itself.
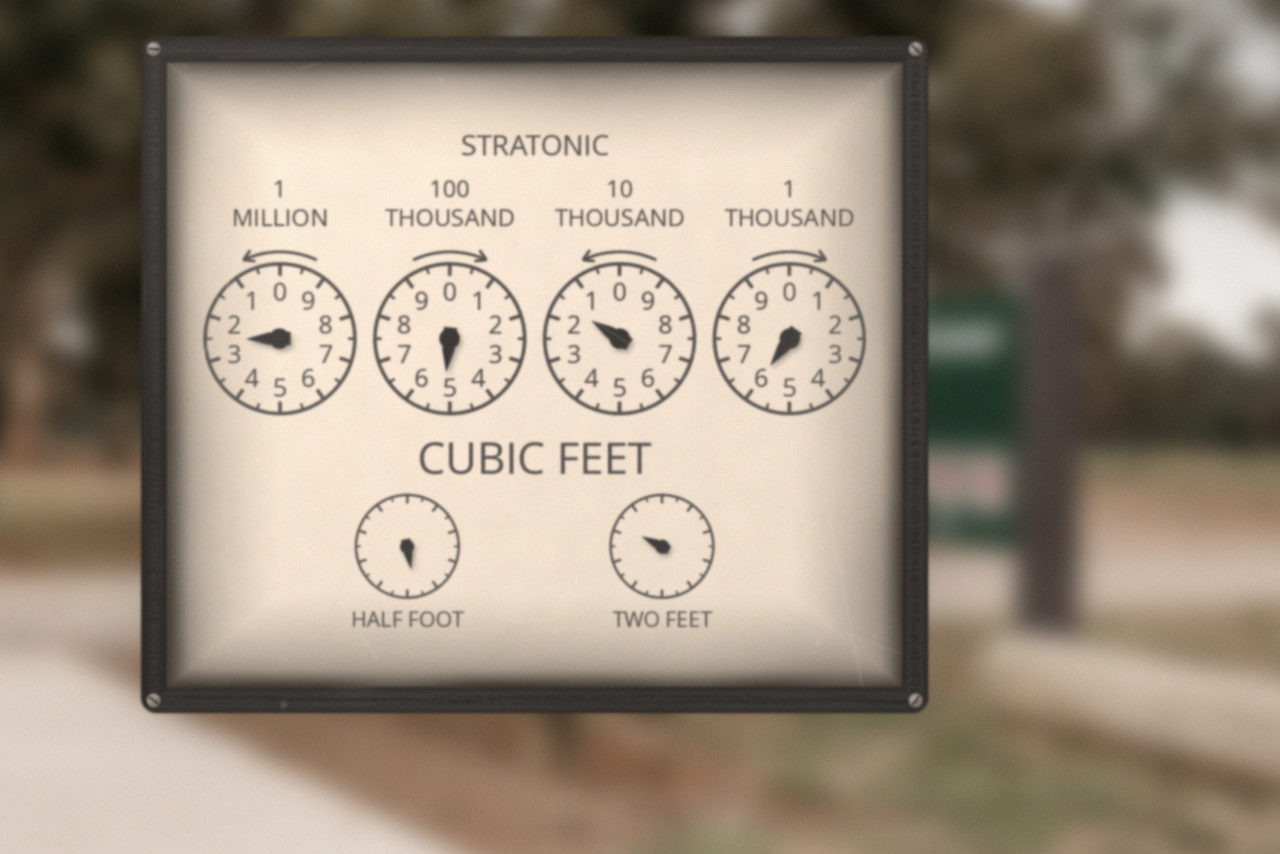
251600,ft³
